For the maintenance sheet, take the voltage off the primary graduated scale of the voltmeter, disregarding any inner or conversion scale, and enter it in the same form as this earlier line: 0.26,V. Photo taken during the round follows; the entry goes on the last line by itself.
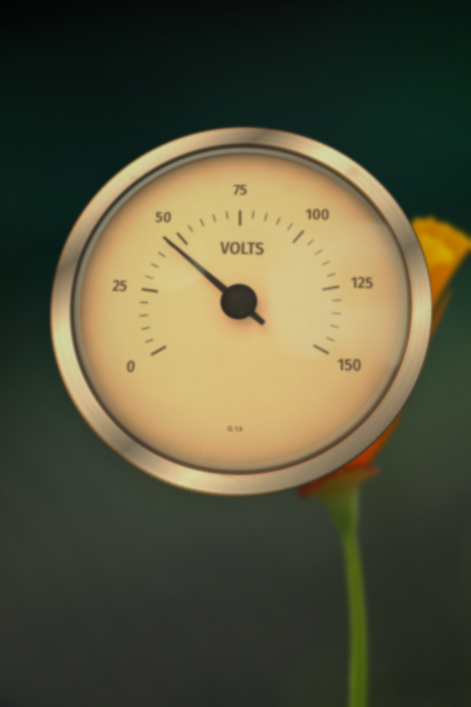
45,V
